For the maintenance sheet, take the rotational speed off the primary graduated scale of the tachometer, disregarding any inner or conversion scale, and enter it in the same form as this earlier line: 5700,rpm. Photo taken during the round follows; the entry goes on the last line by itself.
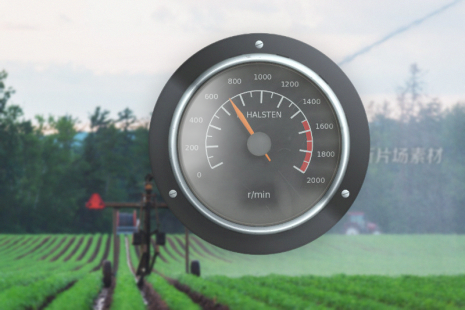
700,rpm
